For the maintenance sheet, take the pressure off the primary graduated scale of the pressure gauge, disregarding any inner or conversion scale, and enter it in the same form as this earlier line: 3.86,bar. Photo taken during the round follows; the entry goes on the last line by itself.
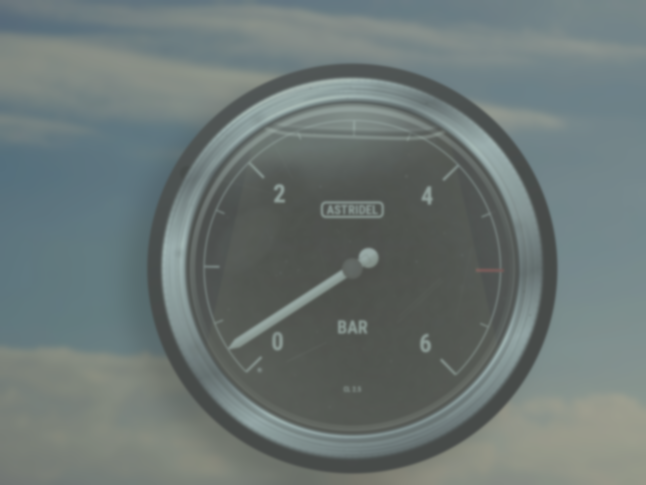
0.25,bar
